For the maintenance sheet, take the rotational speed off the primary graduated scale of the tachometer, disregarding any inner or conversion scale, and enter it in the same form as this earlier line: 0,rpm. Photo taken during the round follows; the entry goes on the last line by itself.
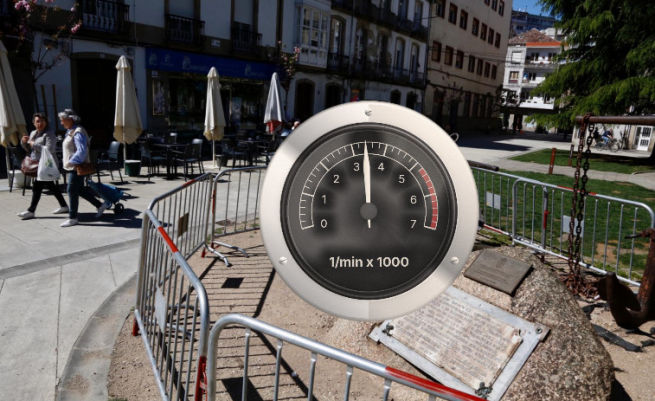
3400,rpm
